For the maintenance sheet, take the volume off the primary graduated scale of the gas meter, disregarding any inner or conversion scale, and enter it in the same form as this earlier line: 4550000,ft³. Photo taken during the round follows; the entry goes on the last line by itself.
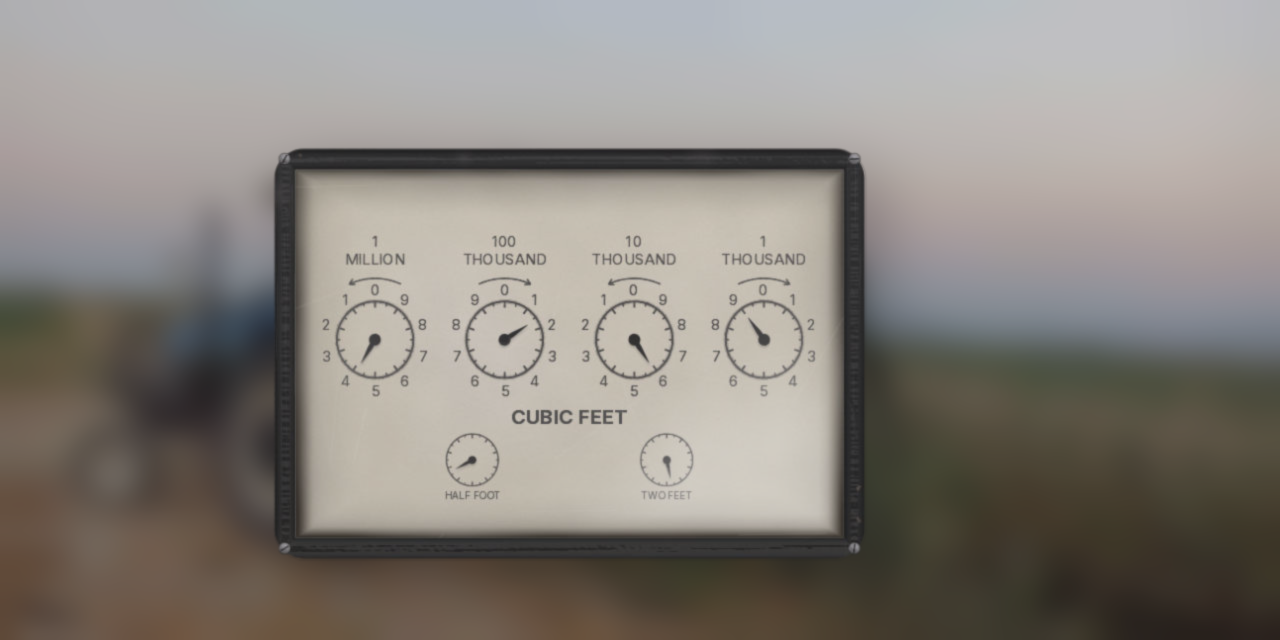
415900,ft³
